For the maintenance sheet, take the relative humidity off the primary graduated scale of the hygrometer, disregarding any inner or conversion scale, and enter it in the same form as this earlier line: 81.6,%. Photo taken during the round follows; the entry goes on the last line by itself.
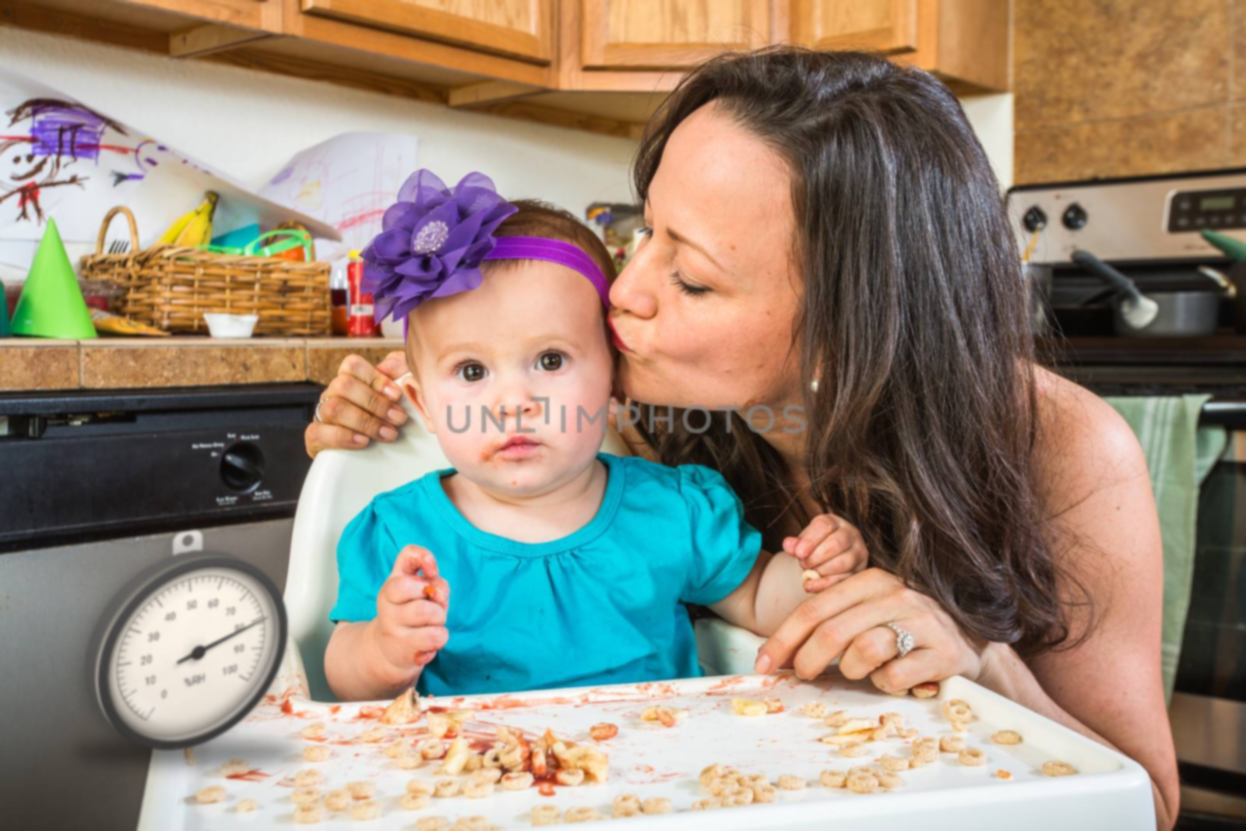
80,%
